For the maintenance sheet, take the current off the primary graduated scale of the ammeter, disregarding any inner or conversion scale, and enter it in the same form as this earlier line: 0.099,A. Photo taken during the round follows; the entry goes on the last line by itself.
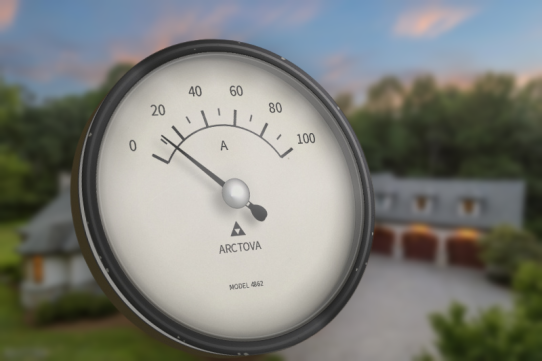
10,A
